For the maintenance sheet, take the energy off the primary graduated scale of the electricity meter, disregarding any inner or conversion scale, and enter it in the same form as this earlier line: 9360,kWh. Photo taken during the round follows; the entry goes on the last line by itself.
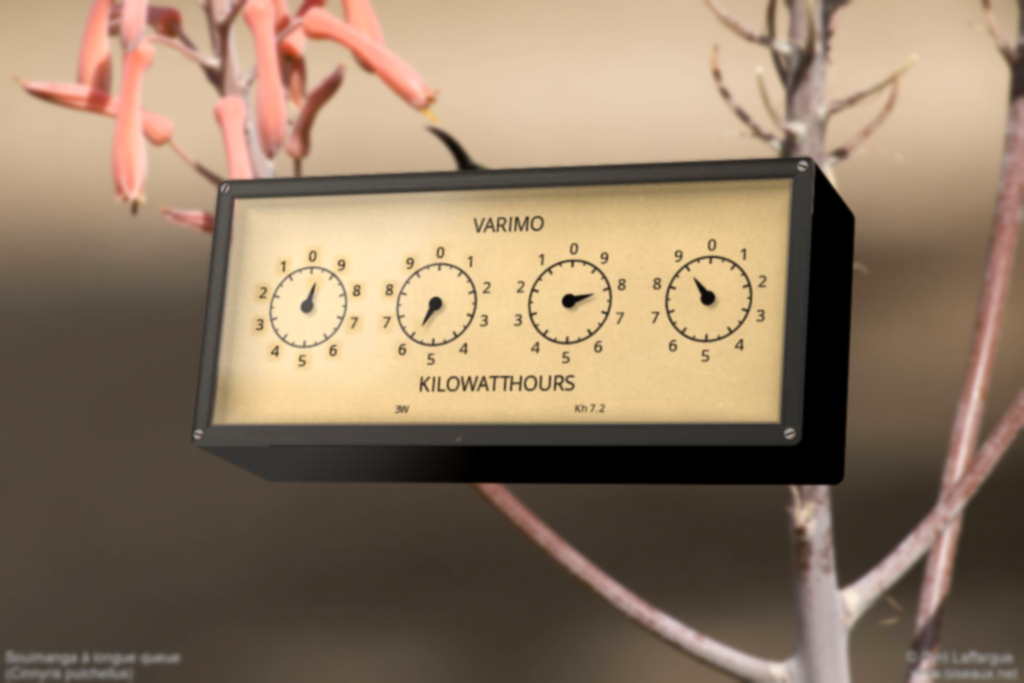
9579,kWh
